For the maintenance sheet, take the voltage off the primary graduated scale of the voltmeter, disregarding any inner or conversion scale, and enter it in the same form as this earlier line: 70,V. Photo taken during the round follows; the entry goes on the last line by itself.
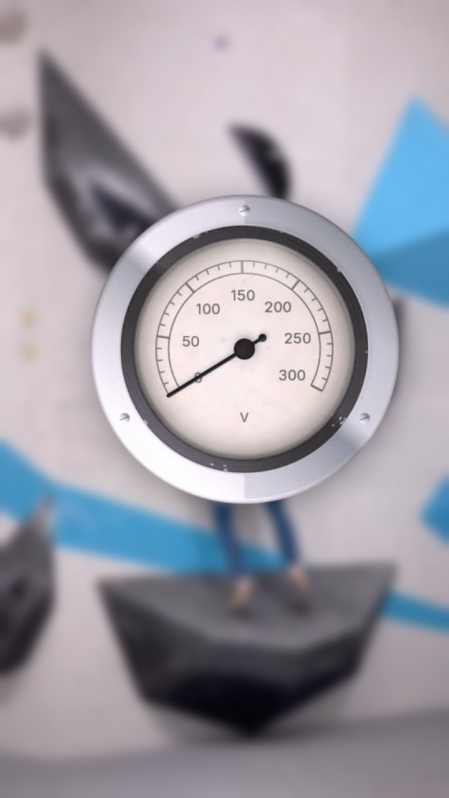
0,V
